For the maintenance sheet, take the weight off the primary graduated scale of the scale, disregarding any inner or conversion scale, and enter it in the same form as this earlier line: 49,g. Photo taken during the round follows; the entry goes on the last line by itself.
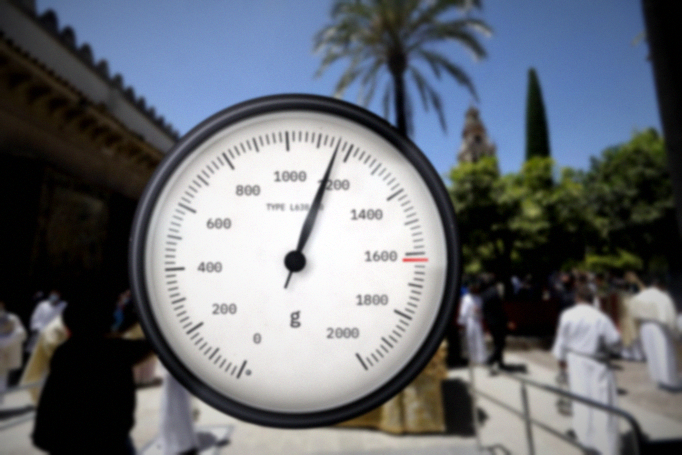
1160,g
